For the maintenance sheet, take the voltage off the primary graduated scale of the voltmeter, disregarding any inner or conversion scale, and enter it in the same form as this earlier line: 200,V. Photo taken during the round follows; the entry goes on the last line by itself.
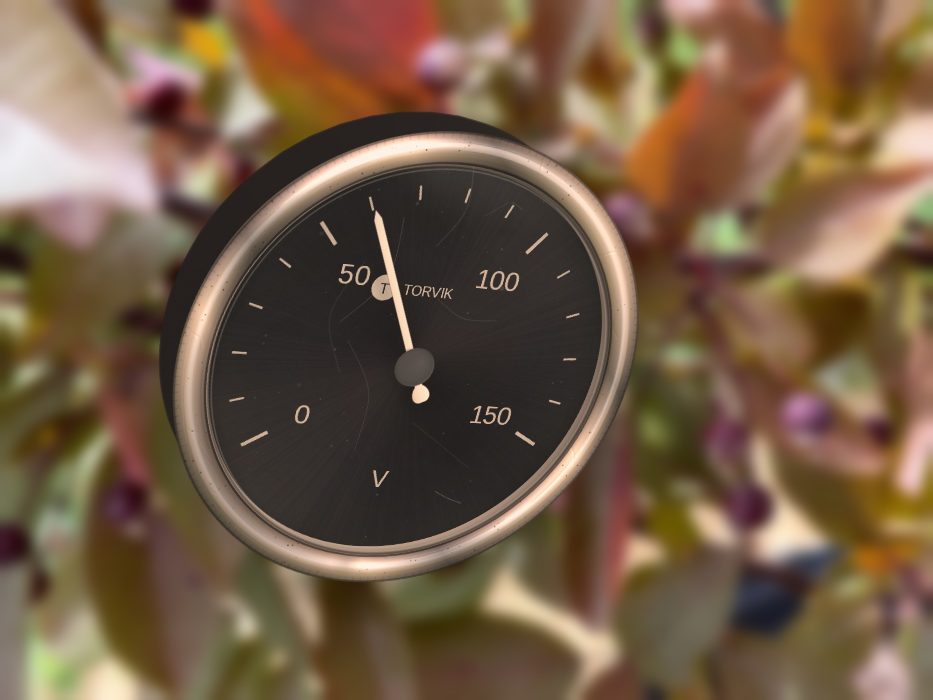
60,V
